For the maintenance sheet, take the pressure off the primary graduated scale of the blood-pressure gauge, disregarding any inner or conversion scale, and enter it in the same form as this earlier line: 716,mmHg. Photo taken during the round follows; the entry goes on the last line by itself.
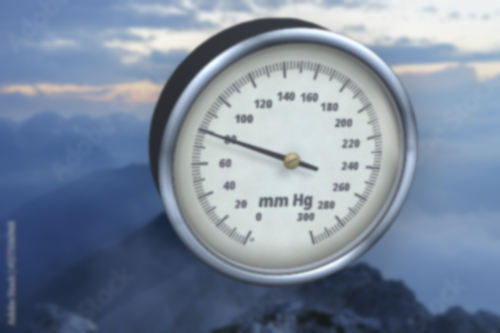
80,mmHg
